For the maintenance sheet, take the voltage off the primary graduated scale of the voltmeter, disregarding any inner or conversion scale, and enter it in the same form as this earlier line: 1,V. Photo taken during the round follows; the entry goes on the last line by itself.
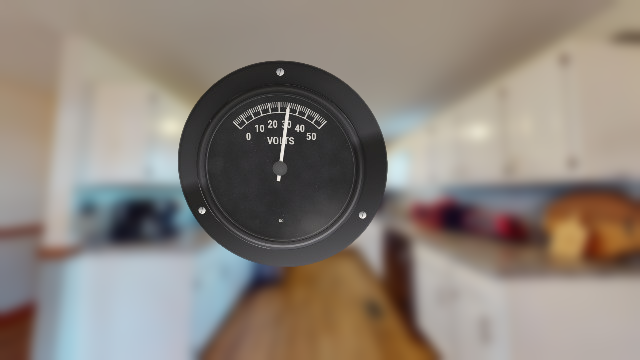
30,V
